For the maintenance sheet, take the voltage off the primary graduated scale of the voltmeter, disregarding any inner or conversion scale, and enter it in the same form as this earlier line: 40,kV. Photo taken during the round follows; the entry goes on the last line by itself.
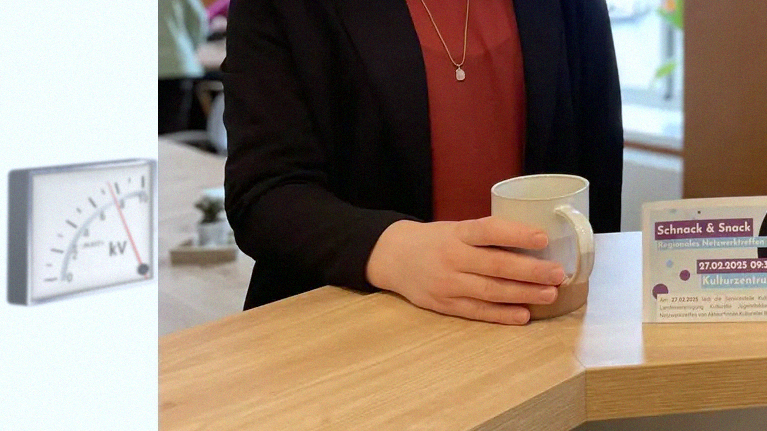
7.5,kV
